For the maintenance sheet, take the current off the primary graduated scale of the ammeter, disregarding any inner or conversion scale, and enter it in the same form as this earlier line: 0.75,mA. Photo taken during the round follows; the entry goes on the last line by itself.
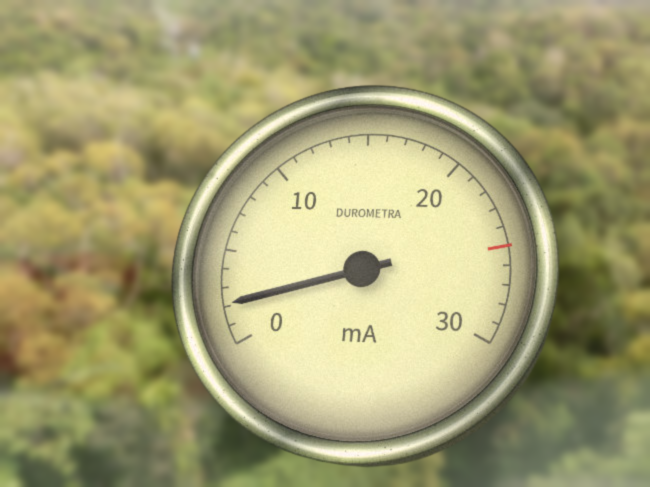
2,mA
